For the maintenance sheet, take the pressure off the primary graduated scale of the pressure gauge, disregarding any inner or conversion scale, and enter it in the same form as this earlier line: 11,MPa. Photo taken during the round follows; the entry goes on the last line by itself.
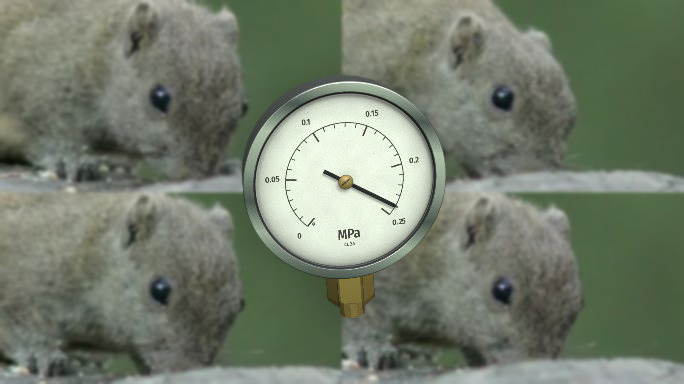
0.24,MPa
